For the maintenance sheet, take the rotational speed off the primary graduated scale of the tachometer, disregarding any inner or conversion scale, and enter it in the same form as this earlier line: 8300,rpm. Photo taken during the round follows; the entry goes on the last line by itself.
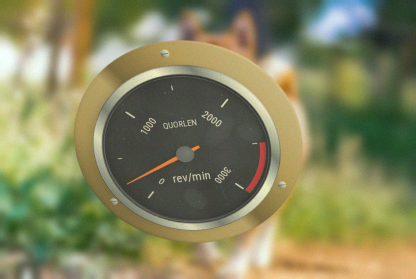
250,rpm
